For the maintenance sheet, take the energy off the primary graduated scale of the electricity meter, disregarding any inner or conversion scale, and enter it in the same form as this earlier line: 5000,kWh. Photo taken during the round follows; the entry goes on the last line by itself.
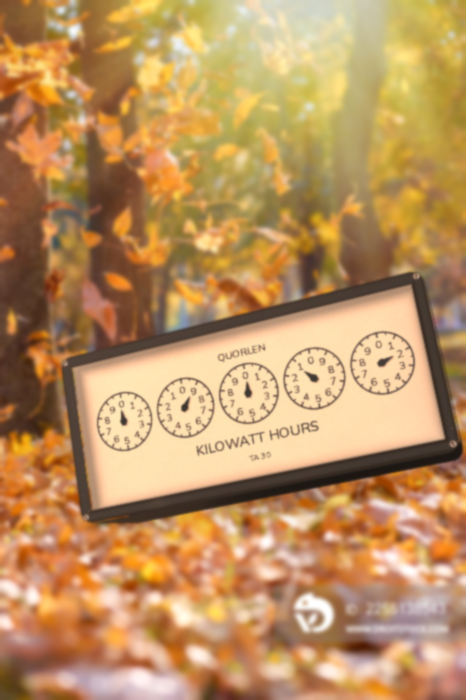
99012,kWh
